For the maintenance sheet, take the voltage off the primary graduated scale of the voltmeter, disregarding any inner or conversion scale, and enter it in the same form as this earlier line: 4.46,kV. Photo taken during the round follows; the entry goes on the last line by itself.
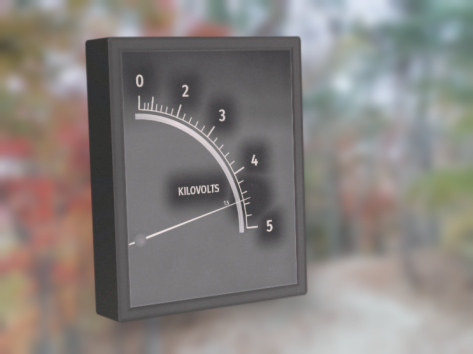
4.5,kV
